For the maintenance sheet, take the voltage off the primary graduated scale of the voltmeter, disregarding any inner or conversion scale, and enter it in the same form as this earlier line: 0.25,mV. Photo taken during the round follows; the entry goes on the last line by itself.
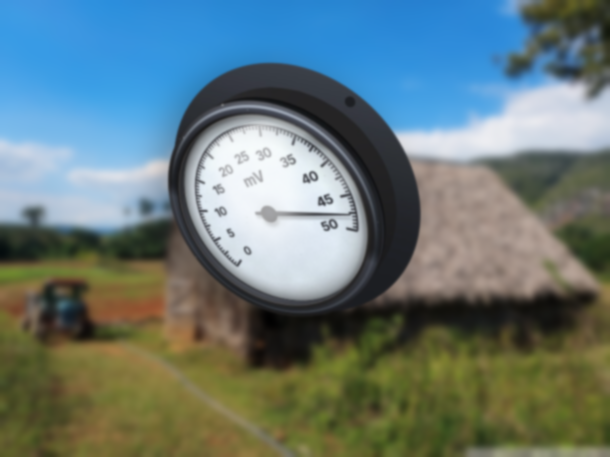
47.5,mV
